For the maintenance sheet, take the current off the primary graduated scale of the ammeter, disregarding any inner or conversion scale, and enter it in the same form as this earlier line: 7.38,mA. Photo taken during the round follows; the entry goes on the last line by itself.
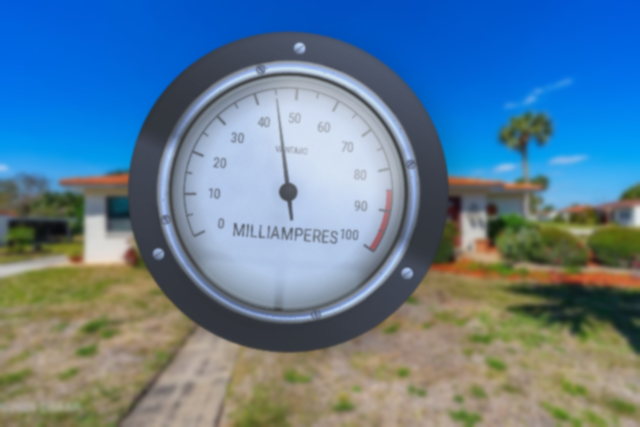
45,mA
